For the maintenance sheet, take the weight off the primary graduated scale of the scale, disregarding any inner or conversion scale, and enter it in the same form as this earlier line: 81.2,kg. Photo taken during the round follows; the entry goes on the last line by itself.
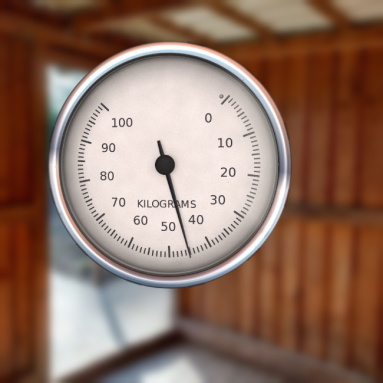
45,kg
